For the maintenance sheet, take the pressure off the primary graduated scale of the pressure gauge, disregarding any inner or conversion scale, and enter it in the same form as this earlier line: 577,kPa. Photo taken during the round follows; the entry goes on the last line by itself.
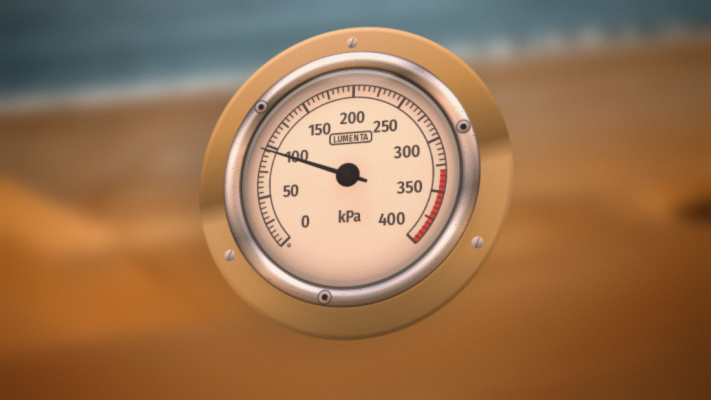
95,kPa
